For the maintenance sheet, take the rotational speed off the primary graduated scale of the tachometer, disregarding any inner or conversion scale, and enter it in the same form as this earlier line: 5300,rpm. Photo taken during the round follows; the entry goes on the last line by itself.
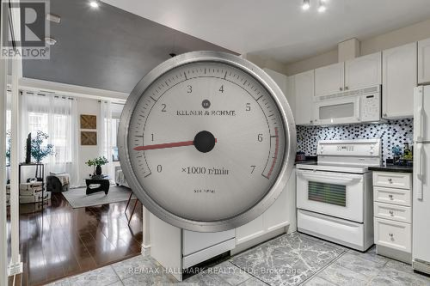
700,rpm
